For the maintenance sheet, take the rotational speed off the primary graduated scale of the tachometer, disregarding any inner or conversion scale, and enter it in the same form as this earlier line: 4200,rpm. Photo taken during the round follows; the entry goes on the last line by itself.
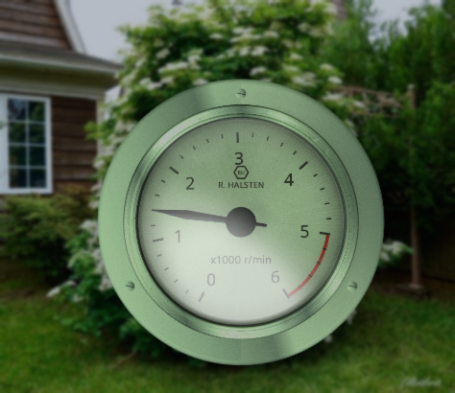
1400,rpm
